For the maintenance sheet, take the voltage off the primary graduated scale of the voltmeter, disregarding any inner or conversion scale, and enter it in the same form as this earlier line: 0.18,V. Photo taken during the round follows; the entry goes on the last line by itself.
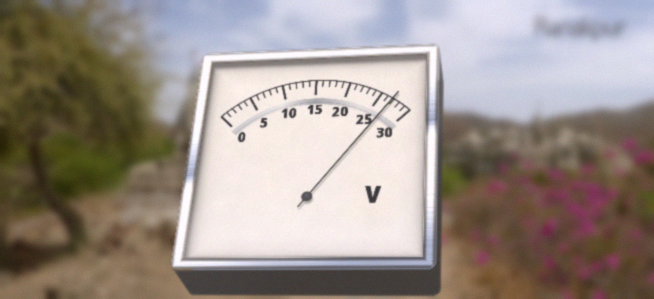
27,V
